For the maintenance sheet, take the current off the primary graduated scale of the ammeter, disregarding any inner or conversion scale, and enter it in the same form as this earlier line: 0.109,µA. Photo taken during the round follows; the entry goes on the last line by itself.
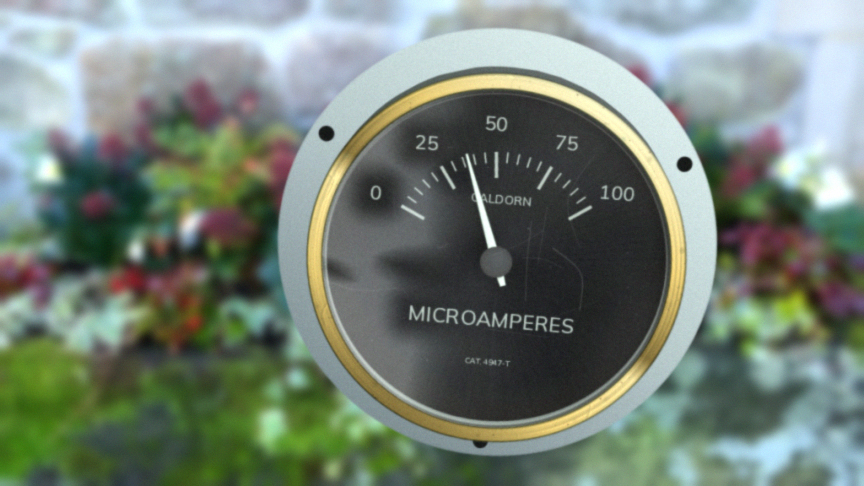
37.5,µA
